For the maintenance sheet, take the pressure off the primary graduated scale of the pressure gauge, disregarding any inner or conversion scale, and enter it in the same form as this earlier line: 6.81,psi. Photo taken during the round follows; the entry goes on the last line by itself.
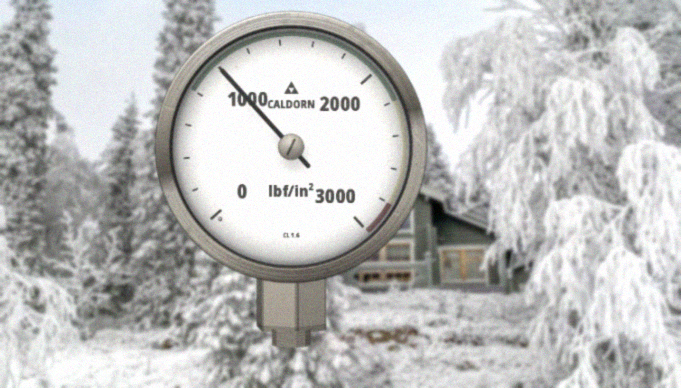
1000,psi
